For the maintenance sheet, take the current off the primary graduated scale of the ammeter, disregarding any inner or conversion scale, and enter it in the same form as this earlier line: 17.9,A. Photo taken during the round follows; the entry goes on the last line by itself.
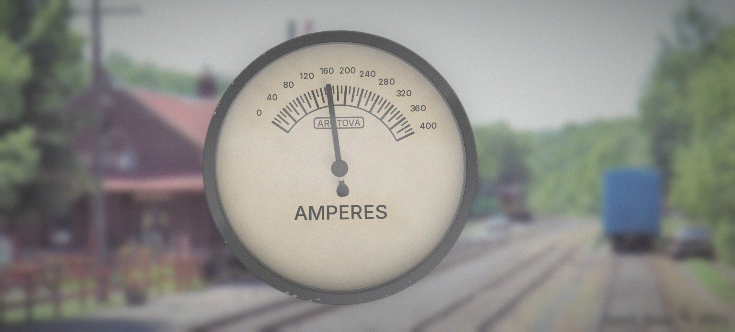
160,A
